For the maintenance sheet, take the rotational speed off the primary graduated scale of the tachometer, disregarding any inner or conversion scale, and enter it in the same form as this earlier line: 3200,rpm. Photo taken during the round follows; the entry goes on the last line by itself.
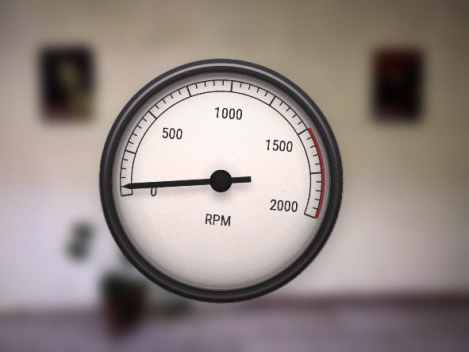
50,rpm
